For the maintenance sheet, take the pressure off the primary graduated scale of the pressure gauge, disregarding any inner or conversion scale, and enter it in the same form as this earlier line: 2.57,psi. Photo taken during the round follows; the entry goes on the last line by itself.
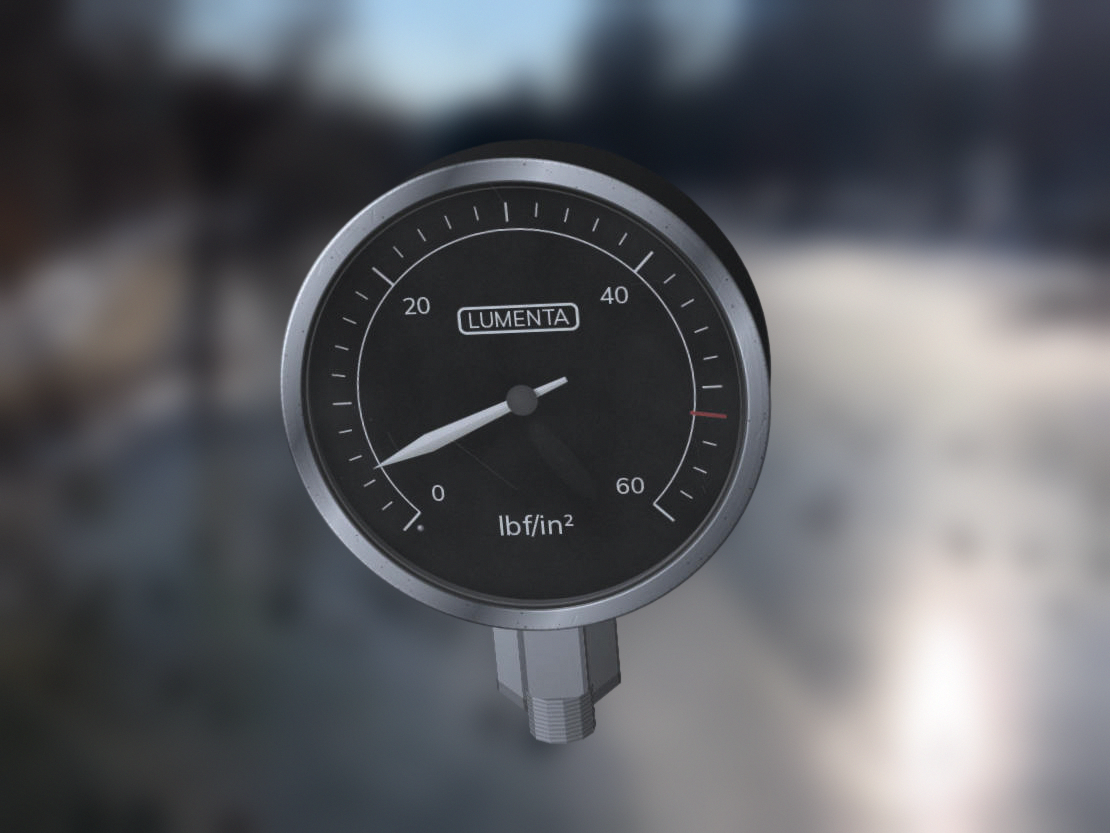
5,psi
